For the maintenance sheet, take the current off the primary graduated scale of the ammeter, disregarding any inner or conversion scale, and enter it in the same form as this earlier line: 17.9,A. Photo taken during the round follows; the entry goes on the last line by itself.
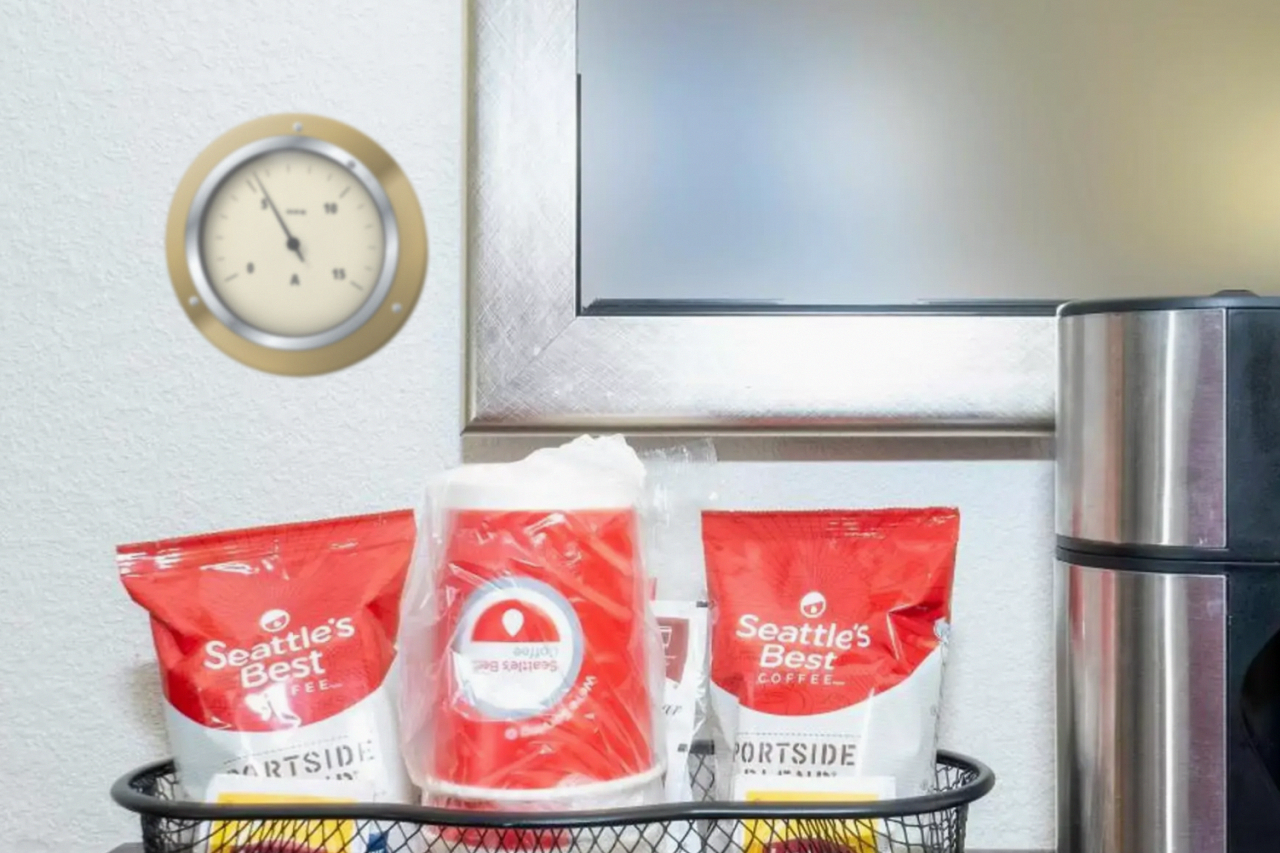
5.5,A
